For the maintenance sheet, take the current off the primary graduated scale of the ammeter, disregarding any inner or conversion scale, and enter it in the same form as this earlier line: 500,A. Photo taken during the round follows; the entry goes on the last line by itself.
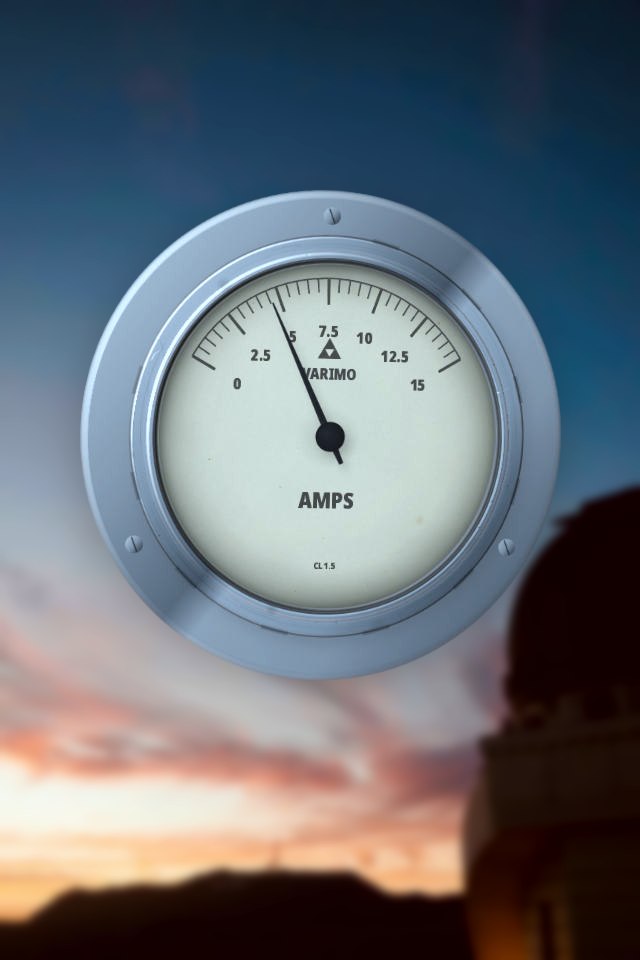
4.5,A
